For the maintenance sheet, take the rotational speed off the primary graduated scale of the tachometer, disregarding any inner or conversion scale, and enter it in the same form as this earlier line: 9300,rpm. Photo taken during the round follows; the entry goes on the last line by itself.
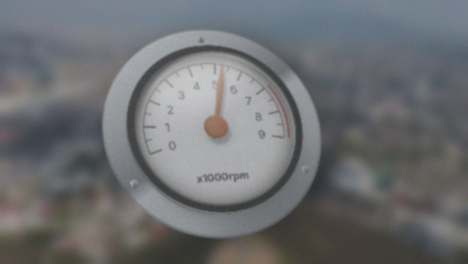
5250,rpm
